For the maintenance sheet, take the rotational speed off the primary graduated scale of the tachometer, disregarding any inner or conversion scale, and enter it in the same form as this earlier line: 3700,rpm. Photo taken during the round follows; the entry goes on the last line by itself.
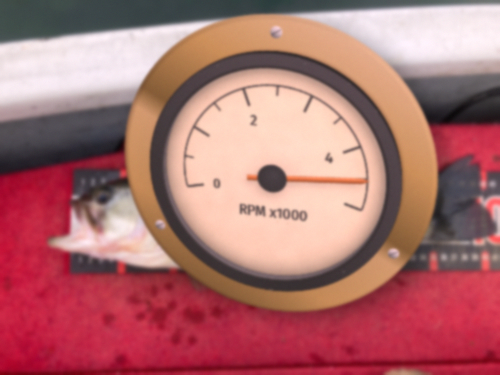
4500,rpm
